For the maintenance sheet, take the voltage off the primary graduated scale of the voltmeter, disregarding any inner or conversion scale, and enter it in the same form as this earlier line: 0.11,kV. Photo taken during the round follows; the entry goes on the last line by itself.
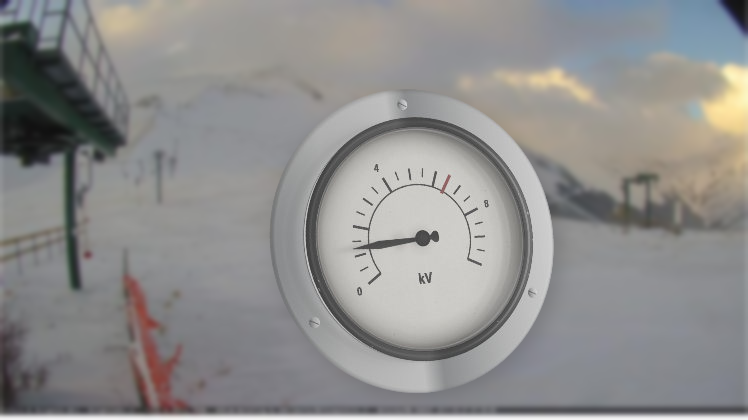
1.25,kV
